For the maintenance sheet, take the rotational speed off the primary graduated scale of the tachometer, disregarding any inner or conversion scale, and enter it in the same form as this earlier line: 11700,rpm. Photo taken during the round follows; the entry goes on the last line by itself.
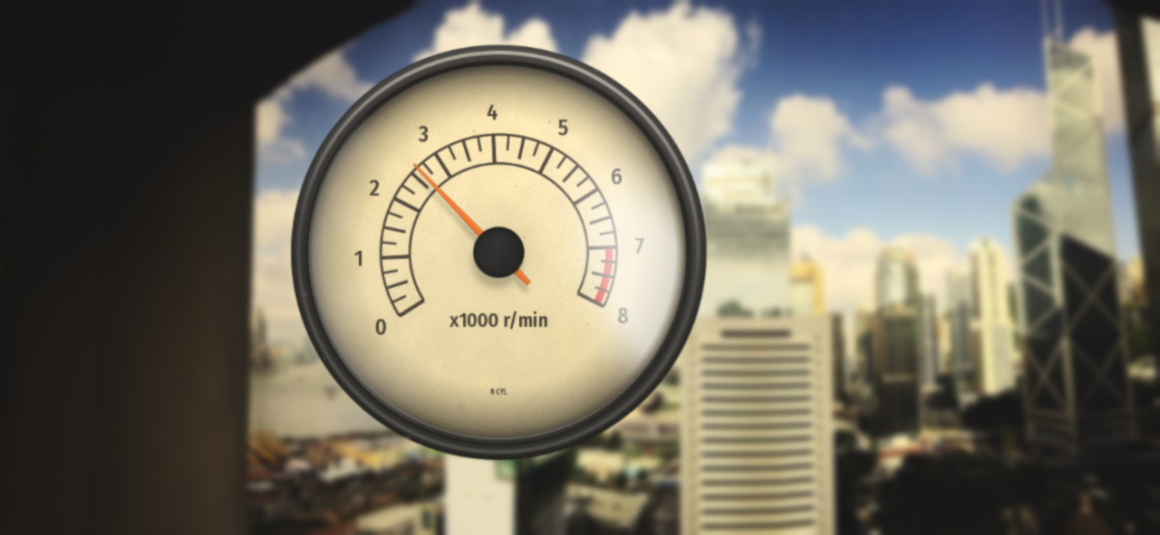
2625,rpm
